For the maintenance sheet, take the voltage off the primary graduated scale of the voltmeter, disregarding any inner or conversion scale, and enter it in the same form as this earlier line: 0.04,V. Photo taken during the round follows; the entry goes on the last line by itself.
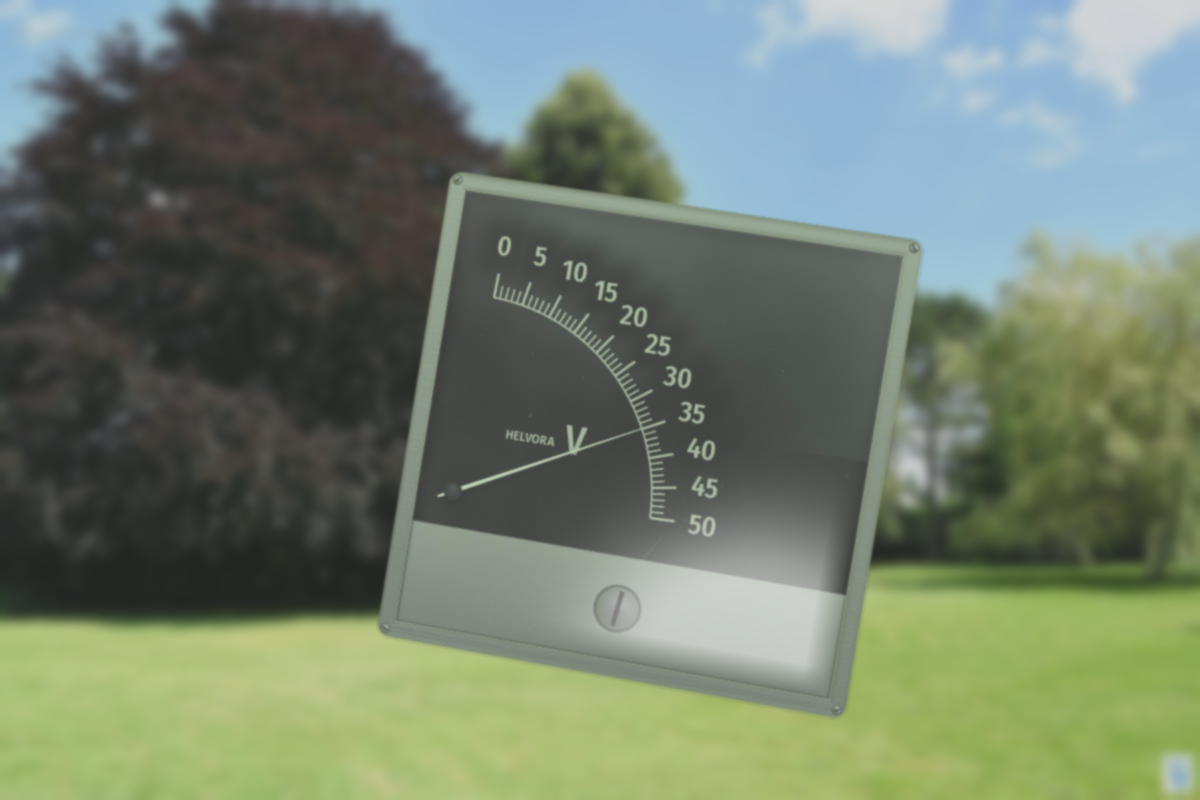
35,V
